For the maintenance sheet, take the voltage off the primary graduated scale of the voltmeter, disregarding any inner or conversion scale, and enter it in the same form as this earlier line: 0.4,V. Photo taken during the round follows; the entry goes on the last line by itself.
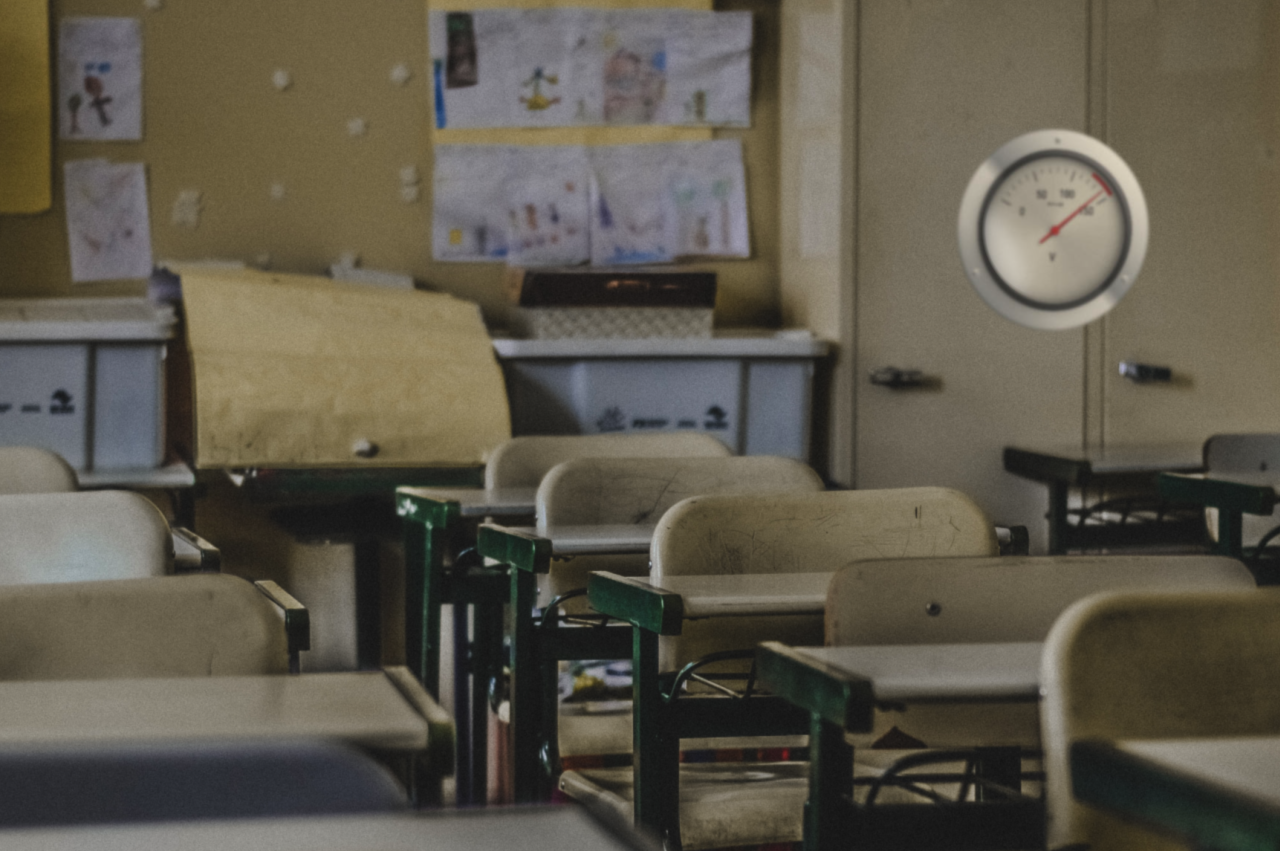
140,V
